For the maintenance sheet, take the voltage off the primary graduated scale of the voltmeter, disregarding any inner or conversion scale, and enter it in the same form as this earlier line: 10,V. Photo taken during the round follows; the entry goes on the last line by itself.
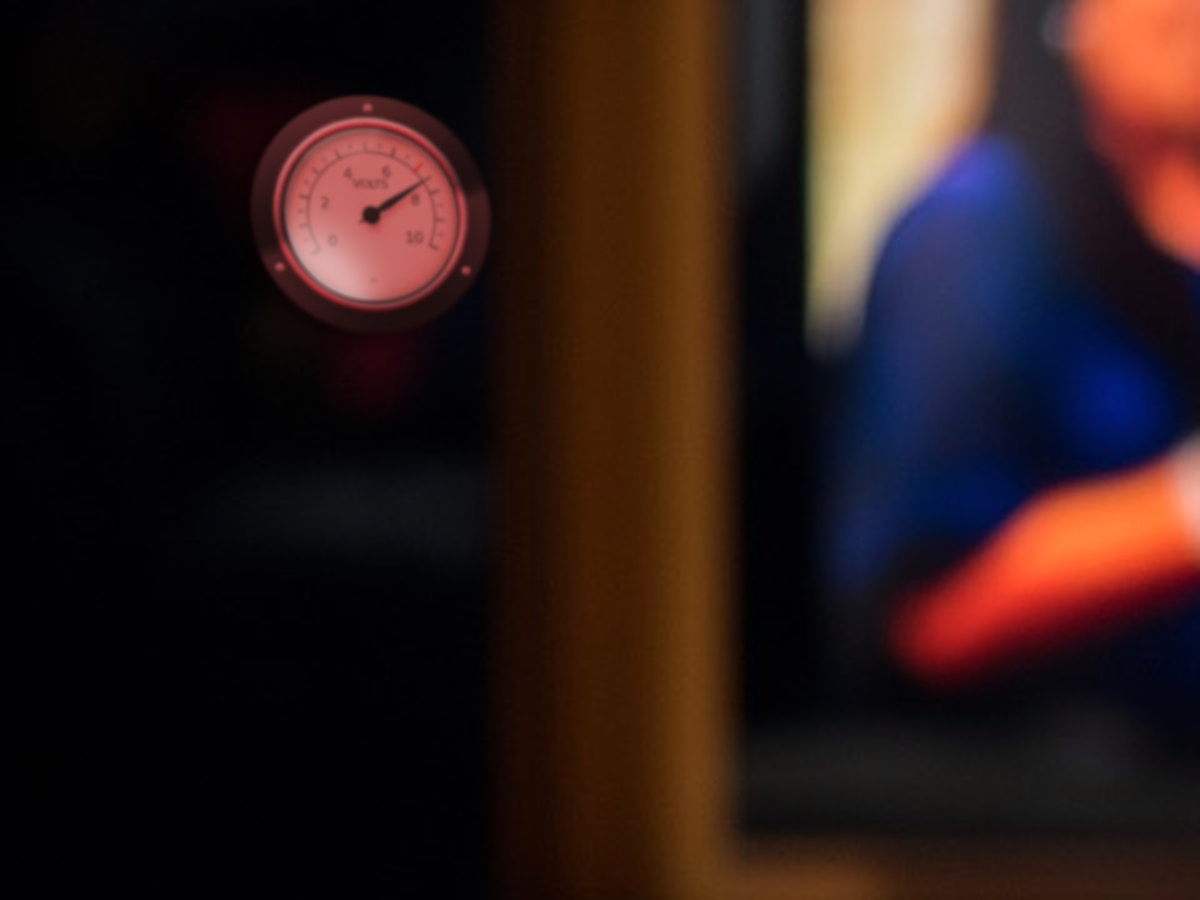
7.5,V
